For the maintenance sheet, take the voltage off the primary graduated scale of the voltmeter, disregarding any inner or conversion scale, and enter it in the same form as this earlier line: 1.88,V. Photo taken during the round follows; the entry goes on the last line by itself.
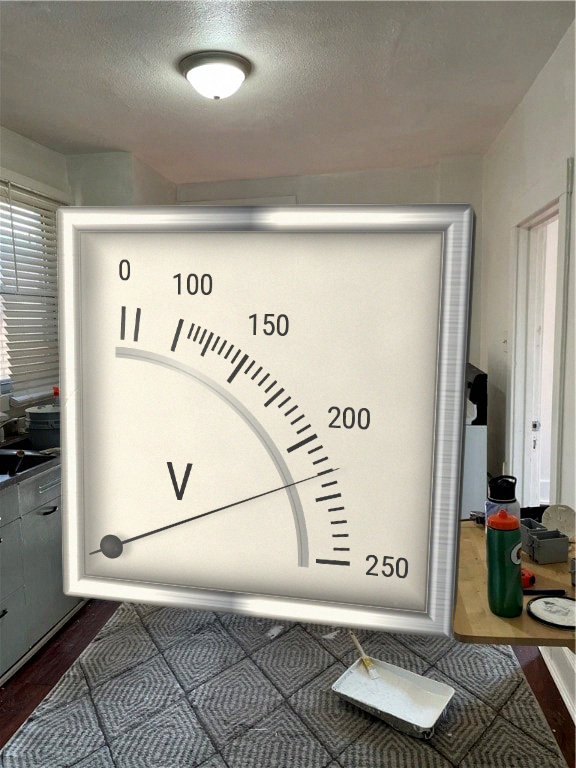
215,V
